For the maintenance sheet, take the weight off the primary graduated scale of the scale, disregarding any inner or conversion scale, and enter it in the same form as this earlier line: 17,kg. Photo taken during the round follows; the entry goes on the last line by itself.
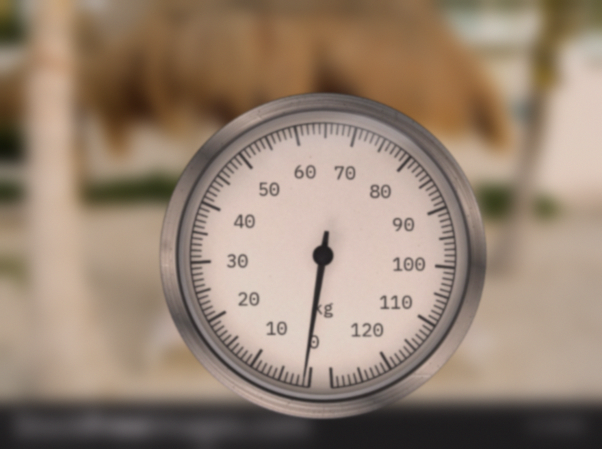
1,kg
